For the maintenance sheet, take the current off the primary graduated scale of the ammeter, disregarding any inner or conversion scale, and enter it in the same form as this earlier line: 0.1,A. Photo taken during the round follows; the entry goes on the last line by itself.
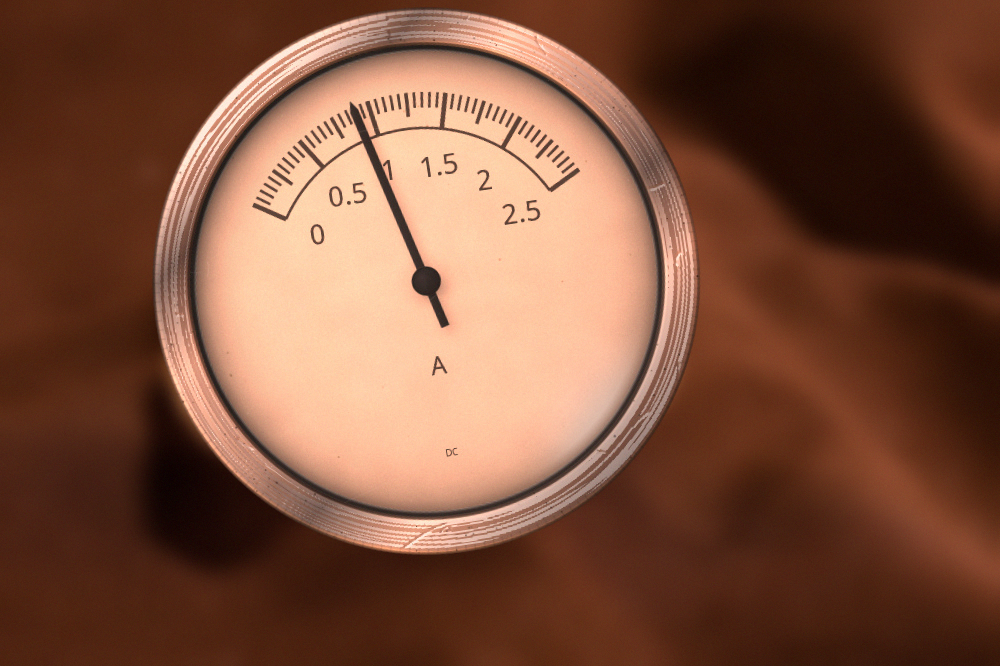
0.9,A
